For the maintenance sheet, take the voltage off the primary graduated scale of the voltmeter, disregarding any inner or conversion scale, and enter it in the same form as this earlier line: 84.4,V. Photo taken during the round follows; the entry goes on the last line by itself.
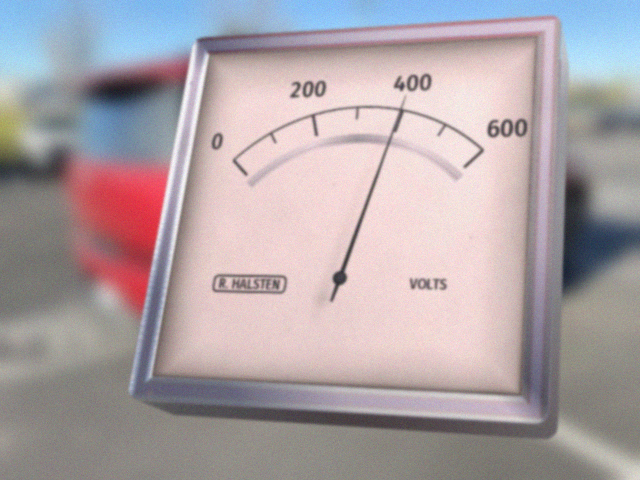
400,V
